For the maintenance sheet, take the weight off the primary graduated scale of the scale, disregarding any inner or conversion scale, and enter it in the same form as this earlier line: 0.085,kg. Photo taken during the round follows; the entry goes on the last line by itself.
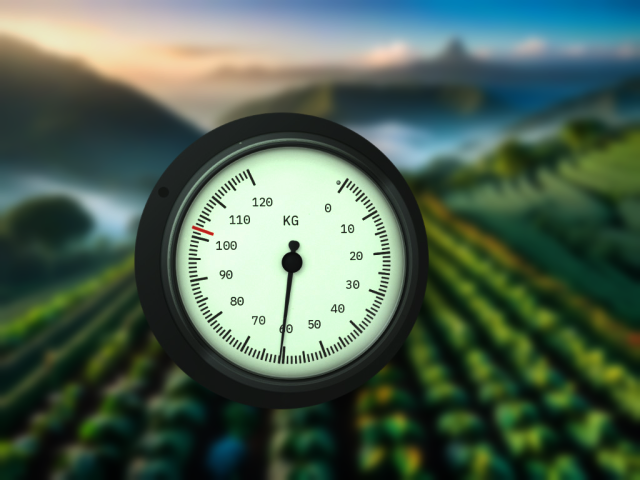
61,kg
